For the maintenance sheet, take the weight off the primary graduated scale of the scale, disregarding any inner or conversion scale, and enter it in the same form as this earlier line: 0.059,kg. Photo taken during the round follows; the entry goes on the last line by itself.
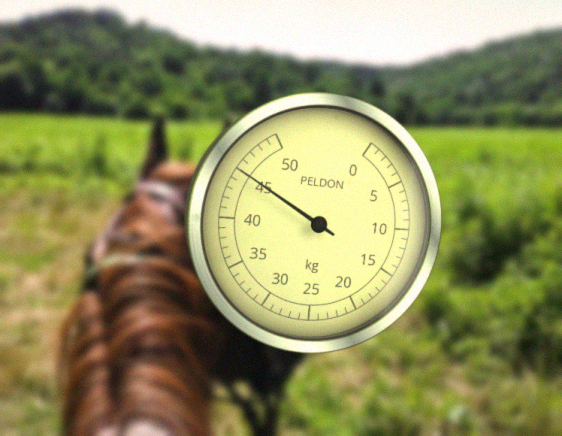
45,kg
